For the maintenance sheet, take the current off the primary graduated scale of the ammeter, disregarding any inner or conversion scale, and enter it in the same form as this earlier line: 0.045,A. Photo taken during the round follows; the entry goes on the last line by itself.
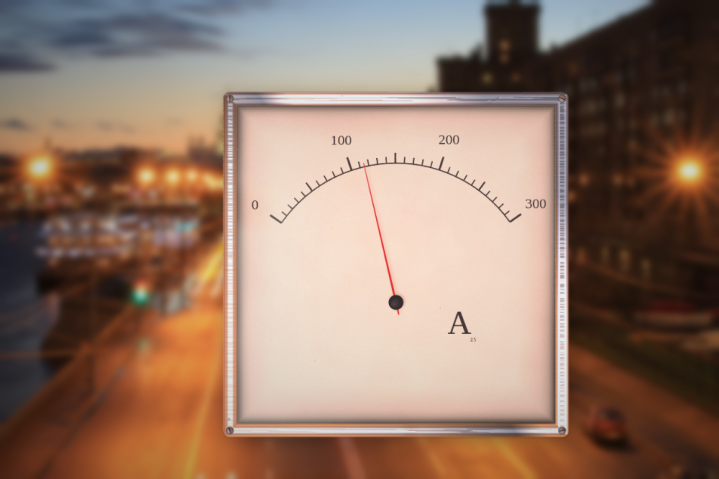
115,A
